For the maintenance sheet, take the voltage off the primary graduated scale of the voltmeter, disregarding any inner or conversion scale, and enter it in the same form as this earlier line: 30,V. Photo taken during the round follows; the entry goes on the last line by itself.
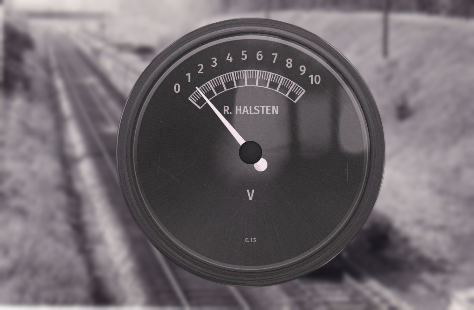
1,V
